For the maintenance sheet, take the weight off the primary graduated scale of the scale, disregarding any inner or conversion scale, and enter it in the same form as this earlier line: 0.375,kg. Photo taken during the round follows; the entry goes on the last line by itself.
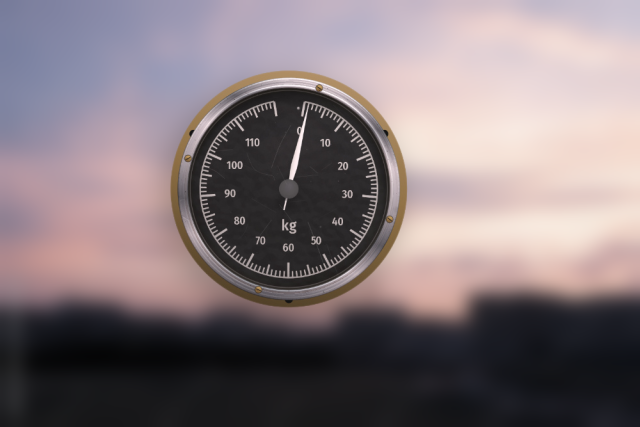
1,kg
